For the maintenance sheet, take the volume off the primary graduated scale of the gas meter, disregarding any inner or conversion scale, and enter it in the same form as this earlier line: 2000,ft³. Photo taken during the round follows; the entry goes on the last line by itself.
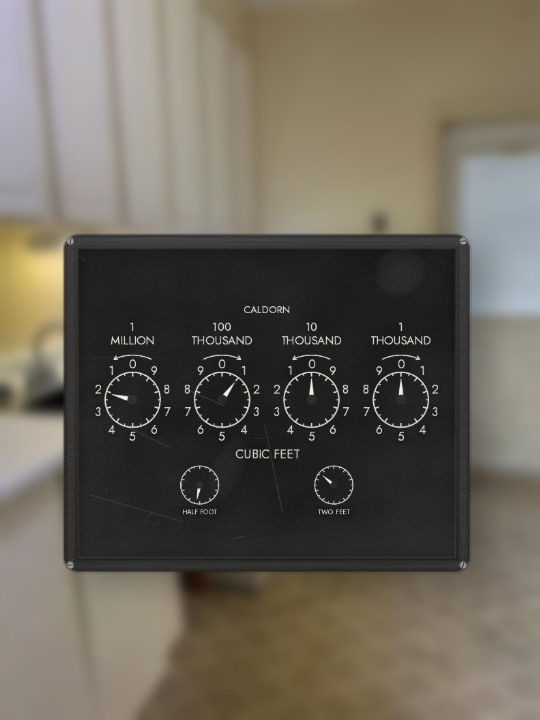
210000,ft³
